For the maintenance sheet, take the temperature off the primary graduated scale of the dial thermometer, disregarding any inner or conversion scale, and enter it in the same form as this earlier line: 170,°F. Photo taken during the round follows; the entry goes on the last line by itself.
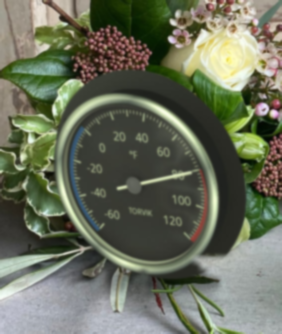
80,°F
